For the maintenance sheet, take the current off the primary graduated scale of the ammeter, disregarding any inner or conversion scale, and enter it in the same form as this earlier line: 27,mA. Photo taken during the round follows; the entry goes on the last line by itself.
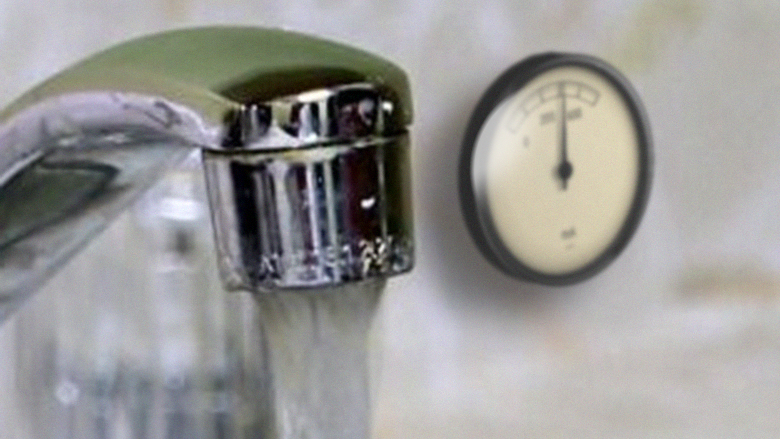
300,mA
